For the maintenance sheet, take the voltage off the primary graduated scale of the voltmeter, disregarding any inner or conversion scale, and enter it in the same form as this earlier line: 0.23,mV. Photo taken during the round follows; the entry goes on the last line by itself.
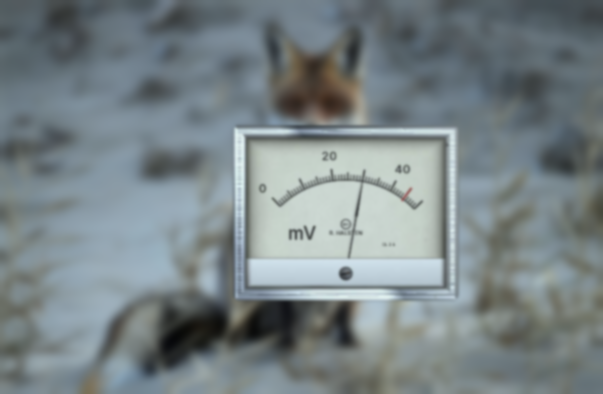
30,mV
